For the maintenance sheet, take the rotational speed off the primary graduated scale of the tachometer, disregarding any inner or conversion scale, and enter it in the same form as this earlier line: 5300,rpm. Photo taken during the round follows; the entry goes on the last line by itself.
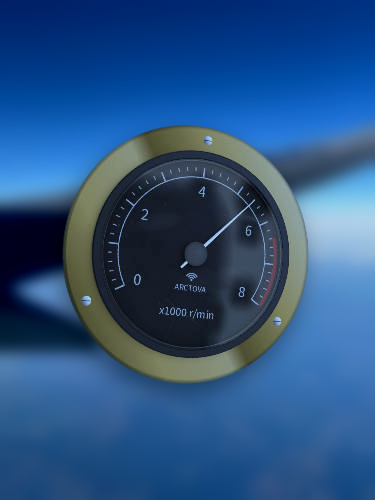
5400,rpm
